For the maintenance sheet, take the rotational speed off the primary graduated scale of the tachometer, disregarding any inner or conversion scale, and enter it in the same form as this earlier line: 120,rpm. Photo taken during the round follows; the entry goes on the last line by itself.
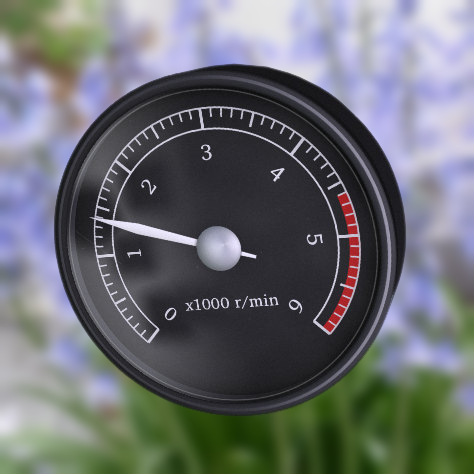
1400,rpm
